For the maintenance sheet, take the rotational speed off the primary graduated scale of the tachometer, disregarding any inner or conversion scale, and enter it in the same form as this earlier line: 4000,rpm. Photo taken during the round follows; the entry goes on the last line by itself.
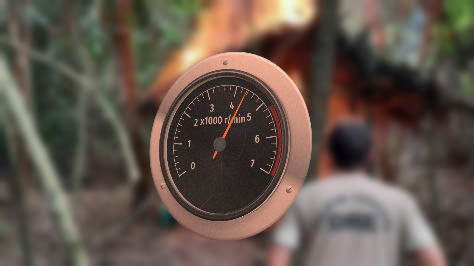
4400,rpm
